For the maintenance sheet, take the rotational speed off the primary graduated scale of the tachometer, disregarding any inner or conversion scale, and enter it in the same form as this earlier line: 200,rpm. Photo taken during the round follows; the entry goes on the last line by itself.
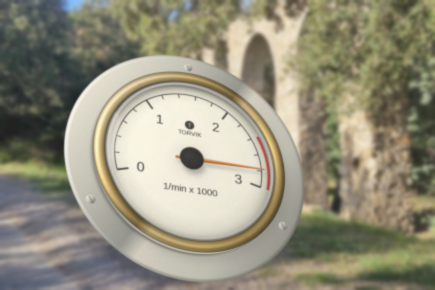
2800,rpm
